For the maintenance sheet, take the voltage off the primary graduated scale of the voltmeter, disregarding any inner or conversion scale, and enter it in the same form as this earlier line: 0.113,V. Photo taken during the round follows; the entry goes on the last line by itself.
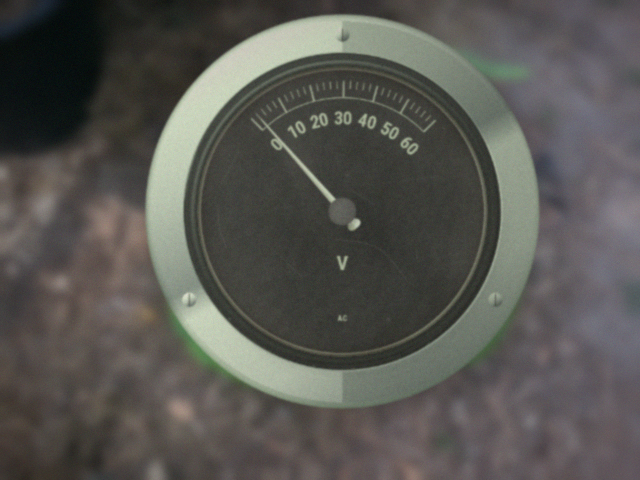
2,V
